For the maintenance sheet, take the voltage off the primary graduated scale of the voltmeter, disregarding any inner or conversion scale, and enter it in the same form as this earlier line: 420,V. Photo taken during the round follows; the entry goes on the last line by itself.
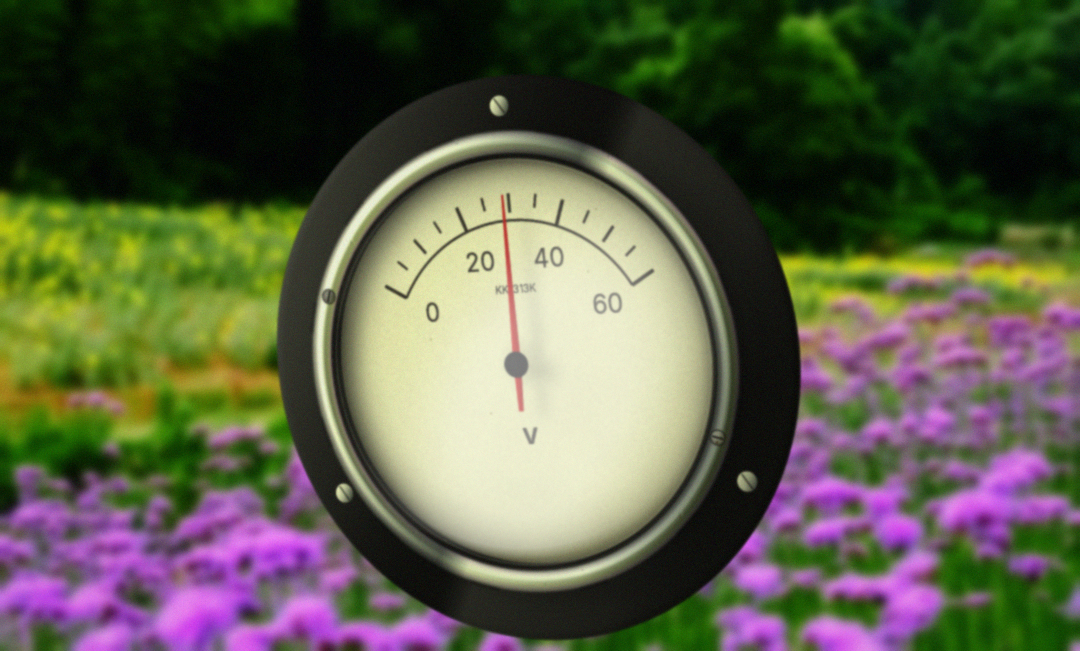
30,V
